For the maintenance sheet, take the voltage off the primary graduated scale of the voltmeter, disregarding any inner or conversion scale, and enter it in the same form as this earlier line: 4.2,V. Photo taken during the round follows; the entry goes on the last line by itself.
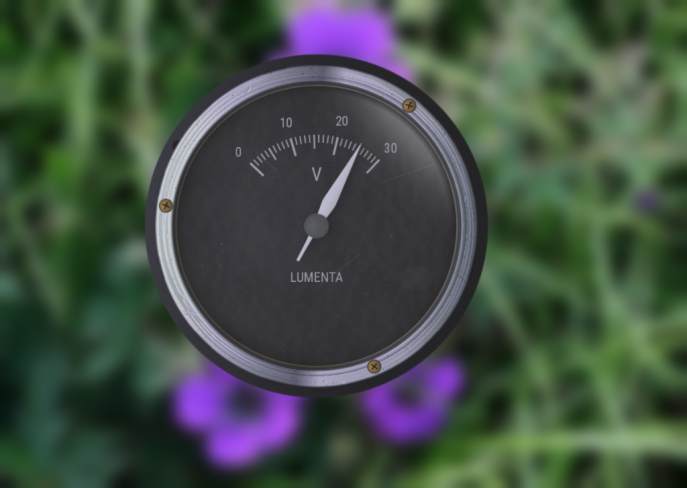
25,V
